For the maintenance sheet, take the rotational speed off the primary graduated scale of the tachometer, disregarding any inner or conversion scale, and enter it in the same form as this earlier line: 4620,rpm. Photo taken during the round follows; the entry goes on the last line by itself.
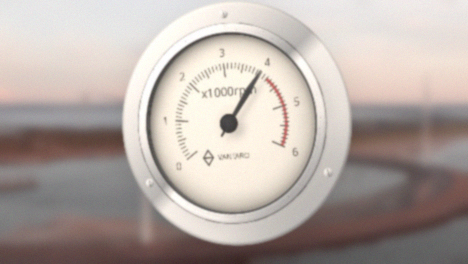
4000,rpm
